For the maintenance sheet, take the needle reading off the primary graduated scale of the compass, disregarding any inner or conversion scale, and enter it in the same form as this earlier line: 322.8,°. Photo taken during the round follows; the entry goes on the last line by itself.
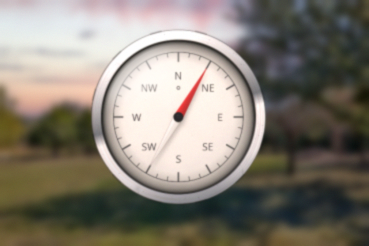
30,°
